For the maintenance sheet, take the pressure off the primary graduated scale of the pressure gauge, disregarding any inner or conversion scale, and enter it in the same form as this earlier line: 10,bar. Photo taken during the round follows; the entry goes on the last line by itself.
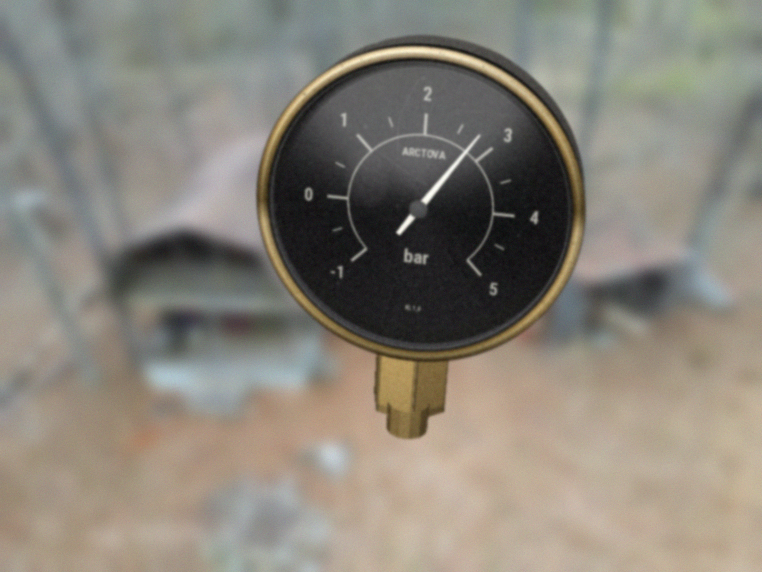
2.75,bar
